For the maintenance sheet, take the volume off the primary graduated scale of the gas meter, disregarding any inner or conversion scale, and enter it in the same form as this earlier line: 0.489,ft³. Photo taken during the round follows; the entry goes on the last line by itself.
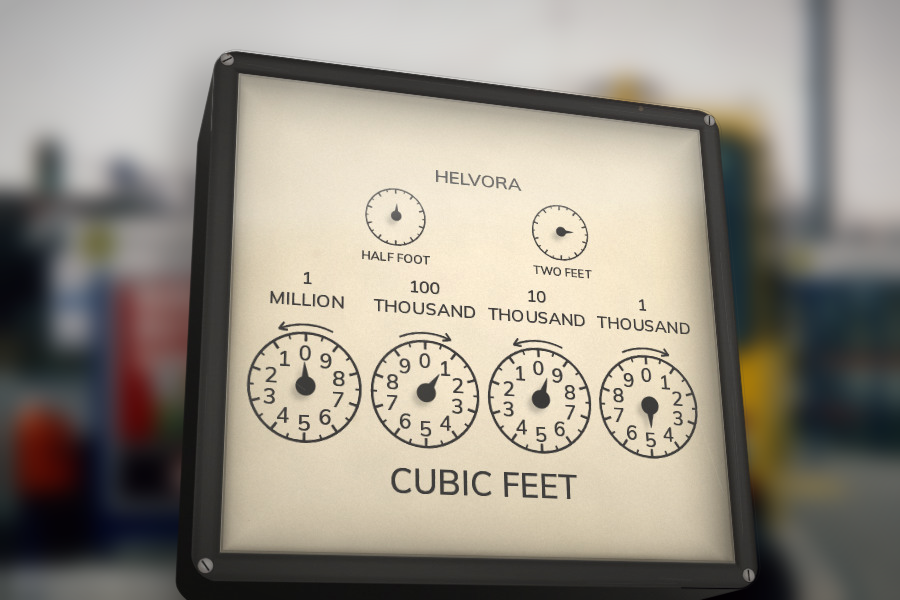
9500,ft³
